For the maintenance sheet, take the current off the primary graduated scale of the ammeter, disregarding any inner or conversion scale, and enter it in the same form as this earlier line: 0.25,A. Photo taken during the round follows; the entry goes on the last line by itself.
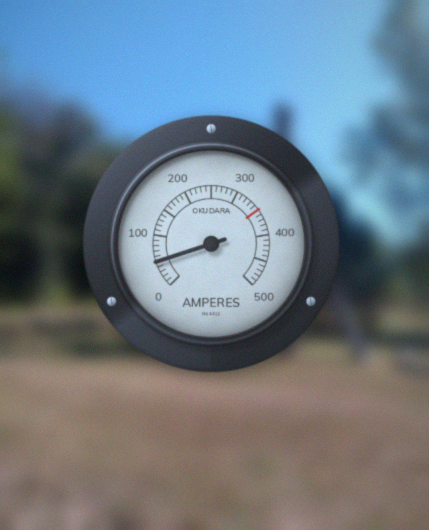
50,A
